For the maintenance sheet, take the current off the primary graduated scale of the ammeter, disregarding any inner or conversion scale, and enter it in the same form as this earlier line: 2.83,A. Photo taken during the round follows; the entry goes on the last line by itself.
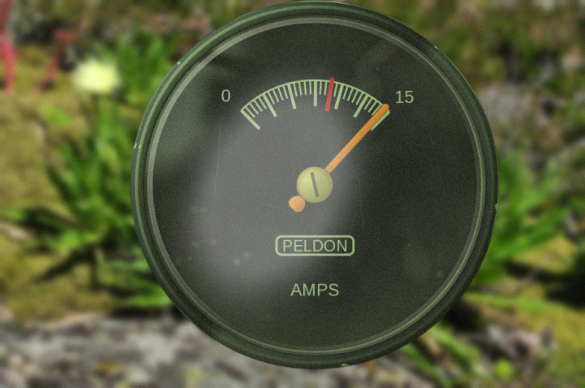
14.5,A
